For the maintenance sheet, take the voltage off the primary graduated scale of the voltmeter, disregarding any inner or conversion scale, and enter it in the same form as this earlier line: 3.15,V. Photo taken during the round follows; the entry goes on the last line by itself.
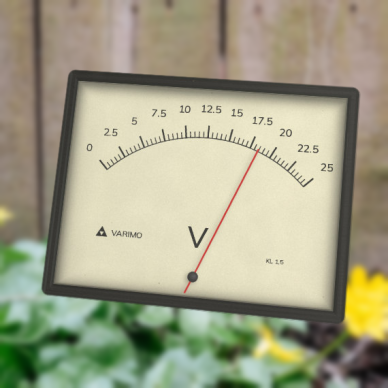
18.5,V
